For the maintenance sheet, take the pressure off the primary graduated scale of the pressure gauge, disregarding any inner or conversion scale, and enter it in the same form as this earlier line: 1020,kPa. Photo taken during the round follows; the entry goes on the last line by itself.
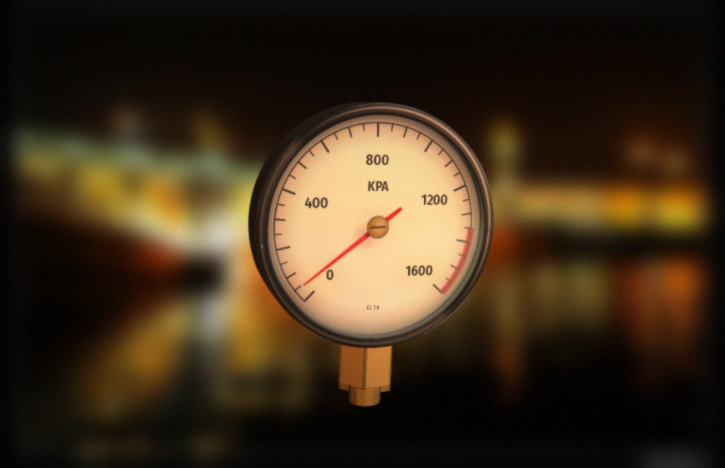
50,kPa
